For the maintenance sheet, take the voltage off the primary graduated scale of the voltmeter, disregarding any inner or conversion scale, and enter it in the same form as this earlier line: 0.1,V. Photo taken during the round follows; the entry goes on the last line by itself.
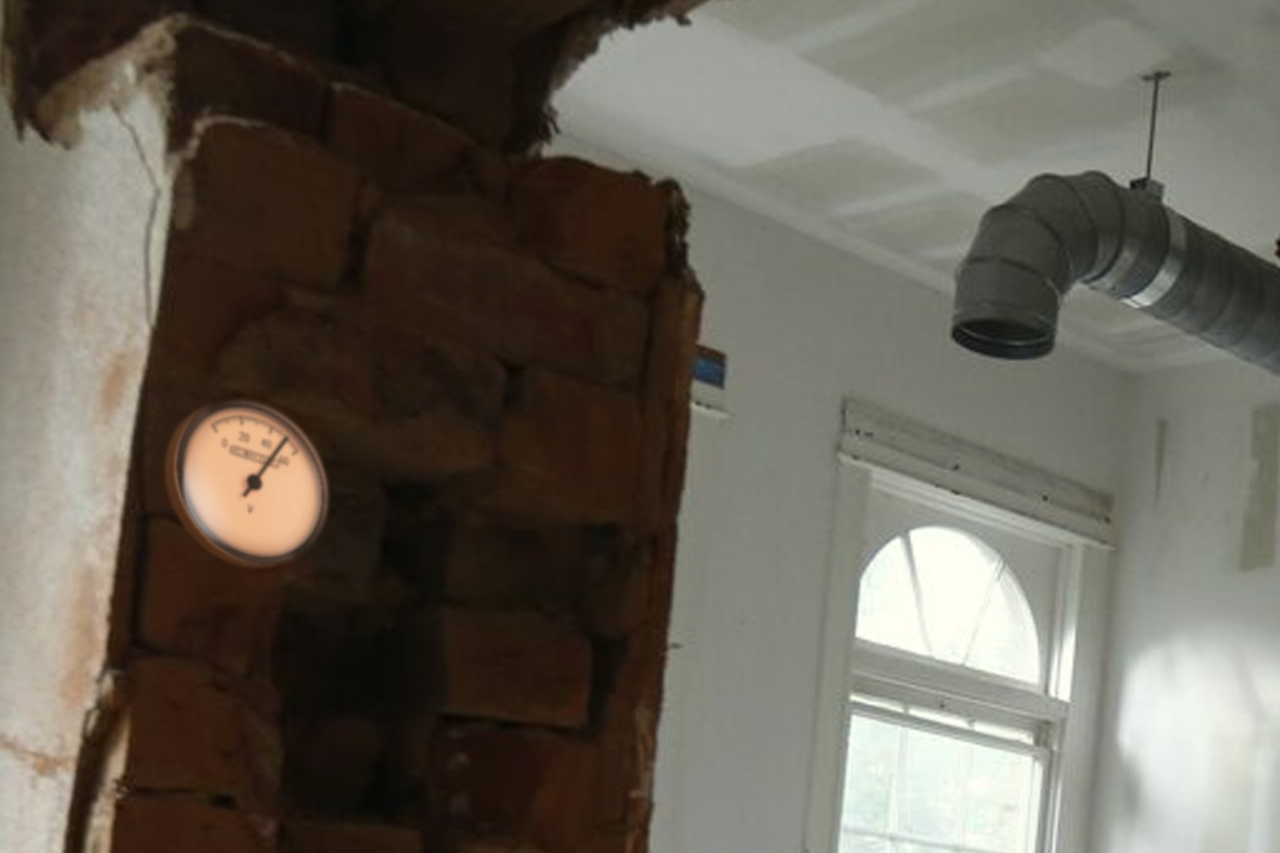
50,V
